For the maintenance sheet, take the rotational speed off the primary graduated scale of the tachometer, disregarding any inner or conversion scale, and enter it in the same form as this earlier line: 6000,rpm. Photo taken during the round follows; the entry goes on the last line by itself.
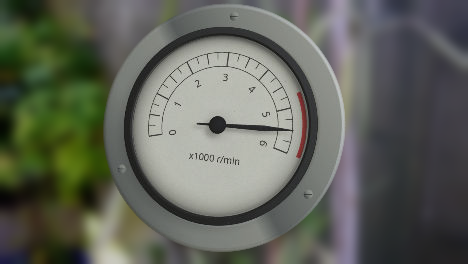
5500,rpm
